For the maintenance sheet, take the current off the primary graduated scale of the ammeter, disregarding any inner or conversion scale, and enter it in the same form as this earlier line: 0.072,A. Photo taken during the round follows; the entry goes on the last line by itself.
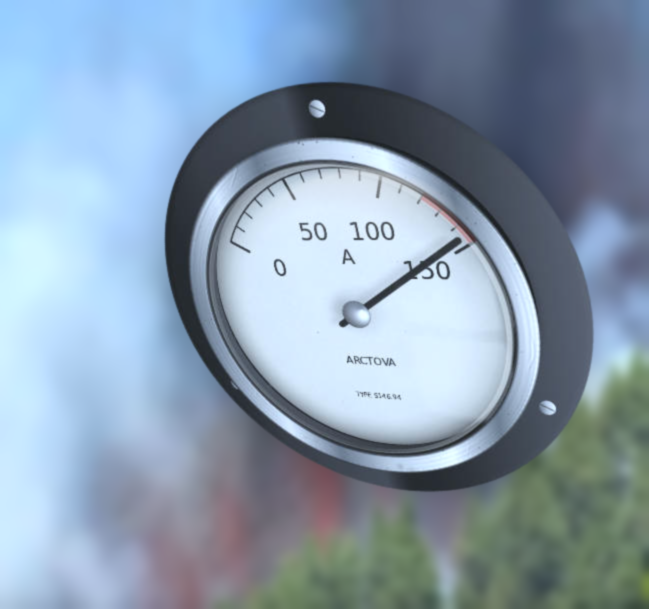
145,A
